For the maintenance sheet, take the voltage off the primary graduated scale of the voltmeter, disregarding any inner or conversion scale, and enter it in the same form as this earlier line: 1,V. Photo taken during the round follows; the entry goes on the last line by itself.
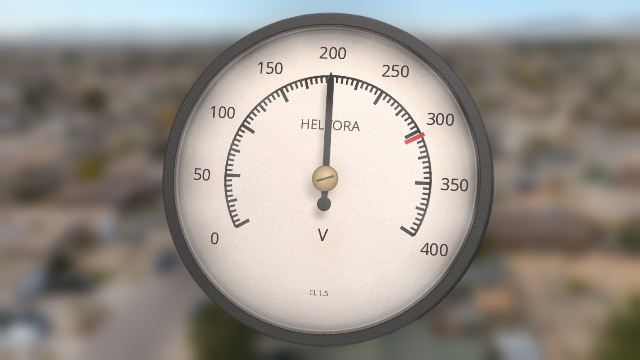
200,V
